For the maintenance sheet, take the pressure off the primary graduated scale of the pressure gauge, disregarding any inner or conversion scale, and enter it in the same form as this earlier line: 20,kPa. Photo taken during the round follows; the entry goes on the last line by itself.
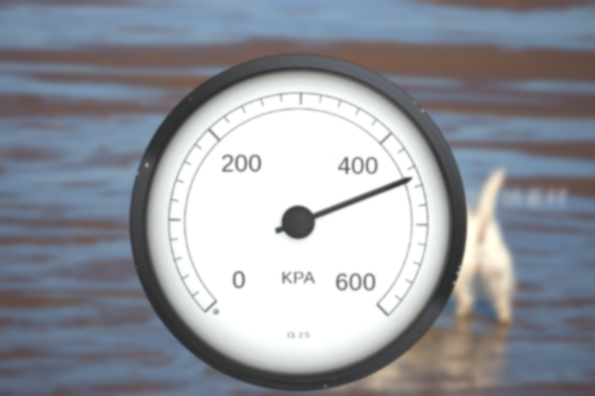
450,kPa
